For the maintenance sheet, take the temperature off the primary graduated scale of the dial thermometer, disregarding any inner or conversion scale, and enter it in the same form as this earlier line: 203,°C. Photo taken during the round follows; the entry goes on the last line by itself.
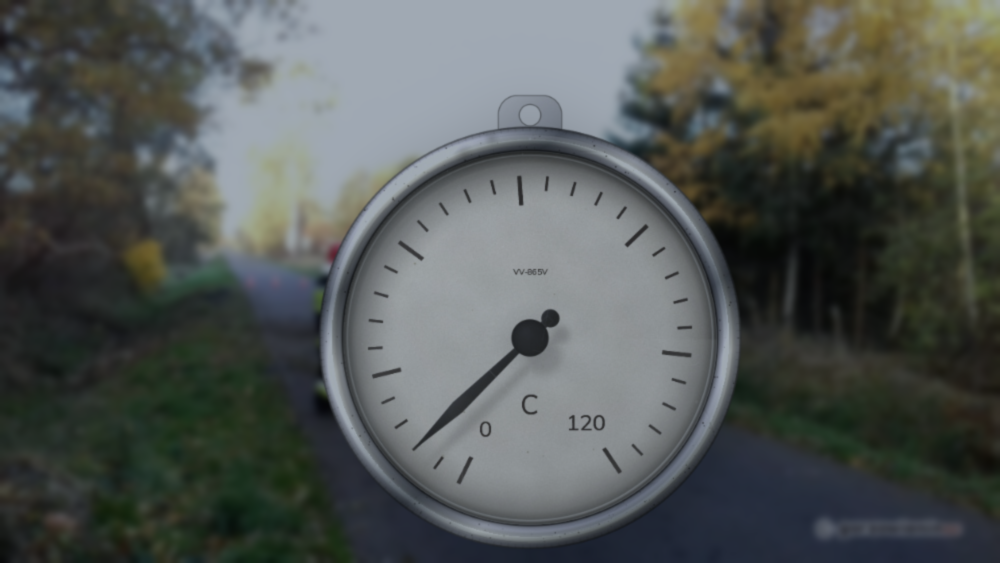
8,°C
